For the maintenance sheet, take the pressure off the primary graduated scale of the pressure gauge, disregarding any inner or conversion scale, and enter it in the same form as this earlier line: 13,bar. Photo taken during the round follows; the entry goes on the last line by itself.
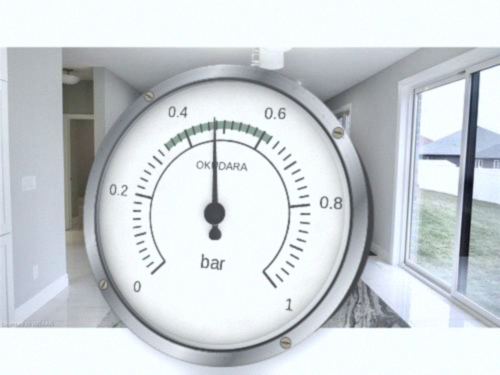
0.48,bar
